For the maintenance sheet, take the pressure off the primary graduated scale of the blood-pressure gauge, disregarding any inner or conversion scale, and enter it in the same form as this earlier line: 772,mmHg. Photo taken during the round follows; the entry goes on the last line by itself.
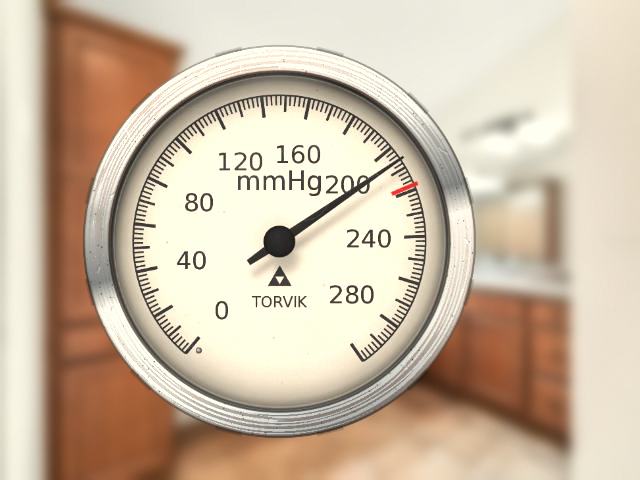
206,mmHg
